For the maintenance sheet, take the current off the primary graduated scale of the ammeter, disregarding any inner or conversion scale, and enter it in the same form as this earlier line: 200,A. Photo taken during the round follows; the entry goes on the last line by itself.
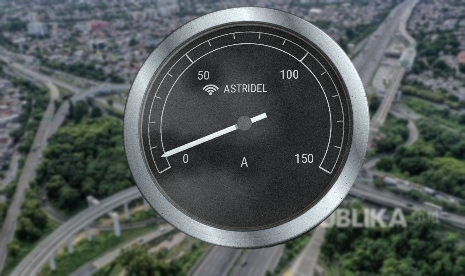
5,A
